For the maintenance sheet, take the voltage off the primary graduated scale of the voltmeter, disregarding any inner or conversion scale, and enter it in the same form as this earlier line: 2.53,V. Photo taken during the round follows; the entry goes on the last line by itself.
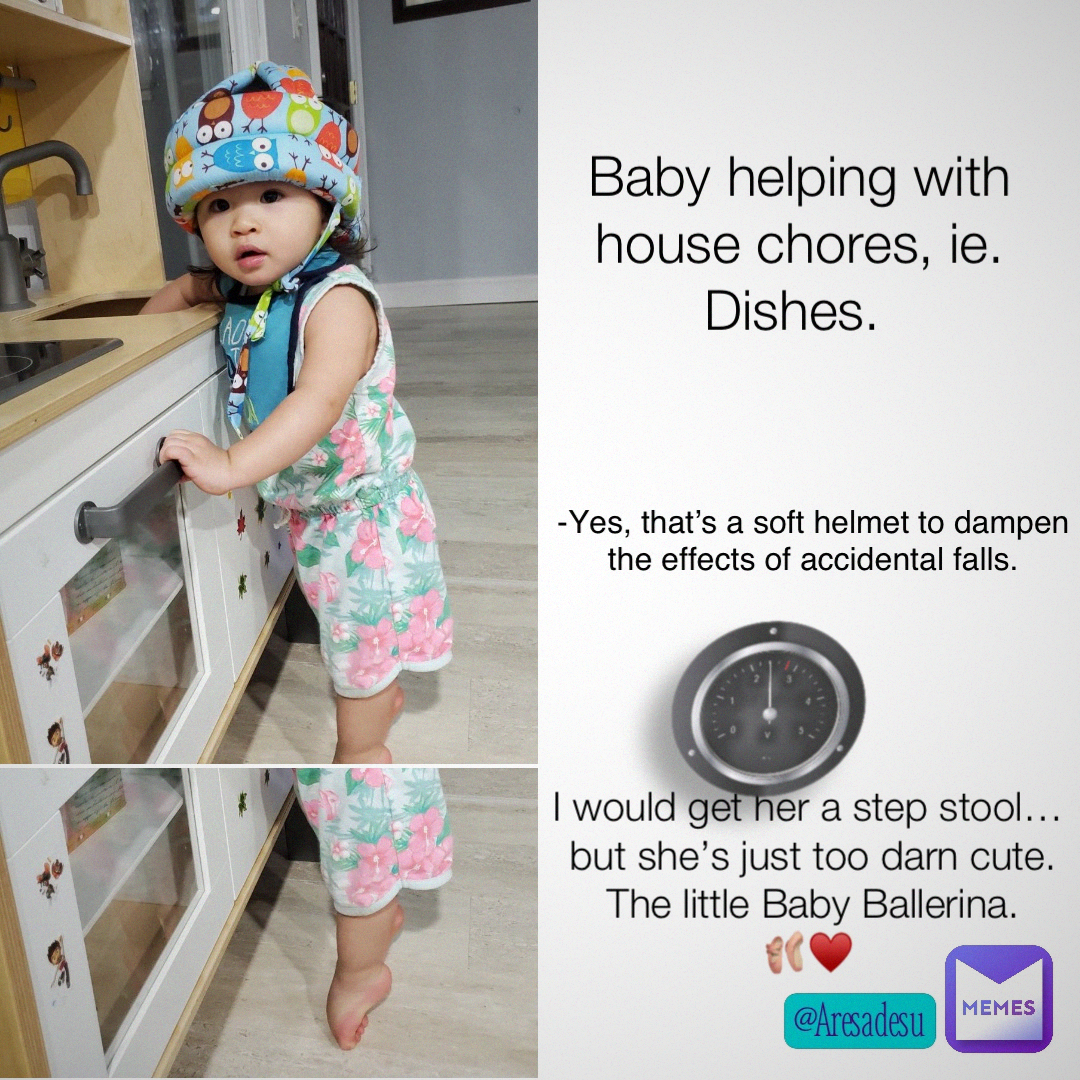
2.4,V
